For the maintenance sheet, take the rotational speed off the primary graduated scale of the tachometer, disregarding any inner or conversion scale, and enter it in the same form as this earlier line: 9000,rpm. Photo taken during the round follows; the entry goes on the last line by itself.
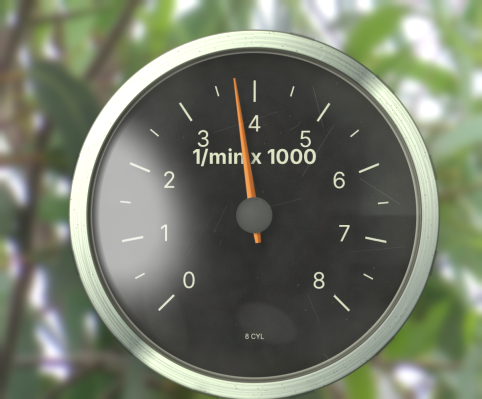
3750,rpm
